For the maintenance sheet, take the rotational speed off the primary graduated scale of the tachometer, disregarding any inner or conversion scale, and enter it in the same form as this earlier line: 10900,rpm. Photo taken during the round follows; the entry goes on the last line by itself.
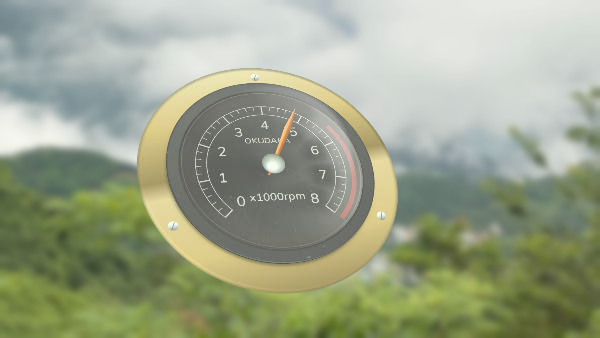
4800,rpm
